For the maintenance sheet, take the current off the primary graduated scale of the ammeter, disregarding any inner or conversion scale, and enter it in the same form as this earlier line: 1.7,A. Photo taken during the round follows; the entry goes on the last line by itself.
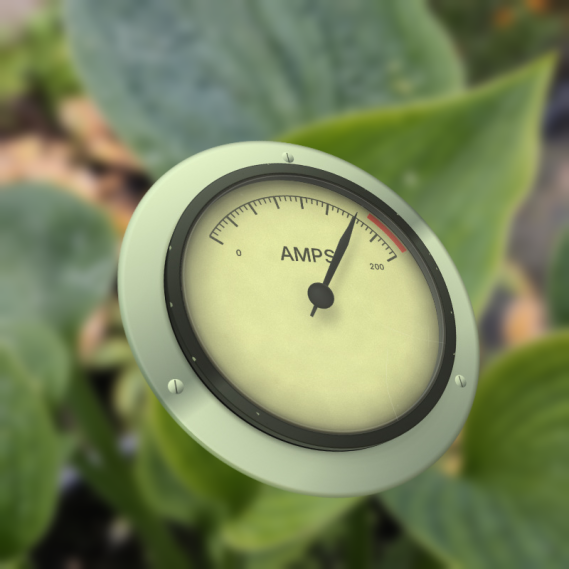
150,A
